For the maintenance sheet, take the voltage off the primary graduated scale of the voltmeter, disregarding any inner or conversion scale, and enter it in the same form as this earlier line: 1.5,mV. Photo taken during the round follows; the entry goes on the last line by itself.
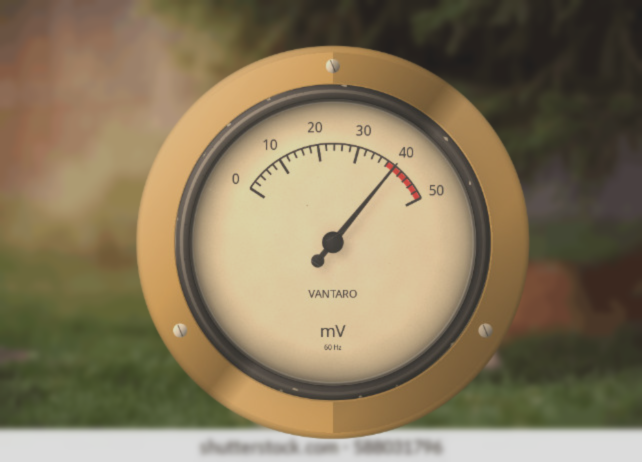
40,mV
